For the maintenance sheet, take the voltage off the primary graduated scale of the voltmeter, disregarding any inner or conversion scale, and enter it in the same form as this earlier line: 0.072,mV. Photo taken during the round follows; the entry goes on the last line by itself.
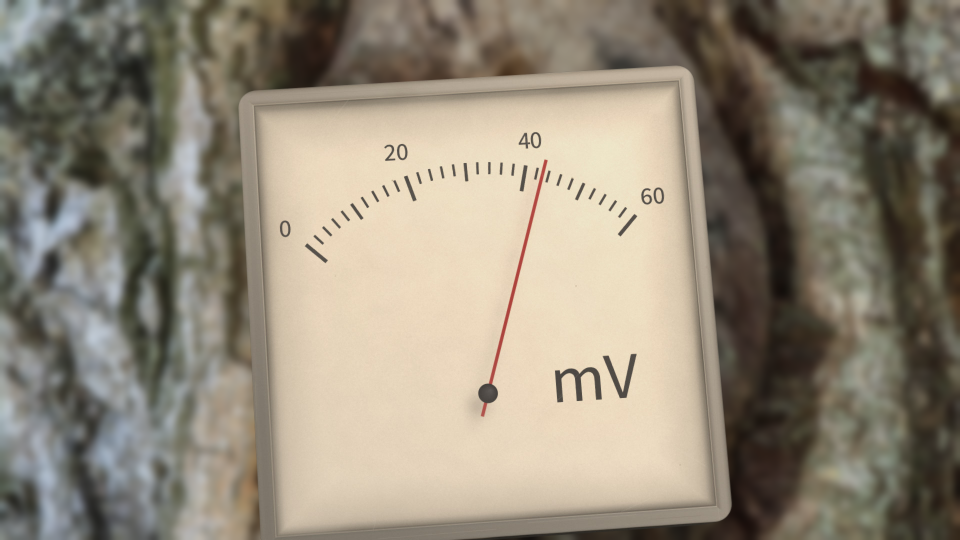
43,mV
